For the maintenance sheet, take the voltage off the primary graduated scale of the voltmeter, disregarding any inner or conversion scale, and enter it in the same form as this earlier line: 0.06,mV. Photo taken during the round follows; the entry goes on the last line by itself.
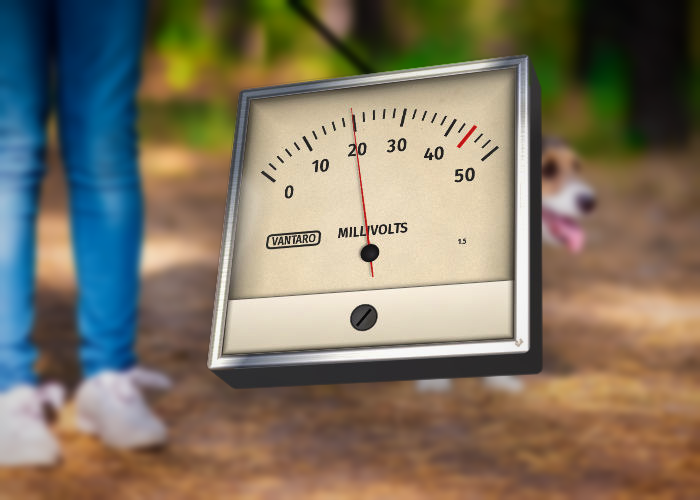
20,mV
